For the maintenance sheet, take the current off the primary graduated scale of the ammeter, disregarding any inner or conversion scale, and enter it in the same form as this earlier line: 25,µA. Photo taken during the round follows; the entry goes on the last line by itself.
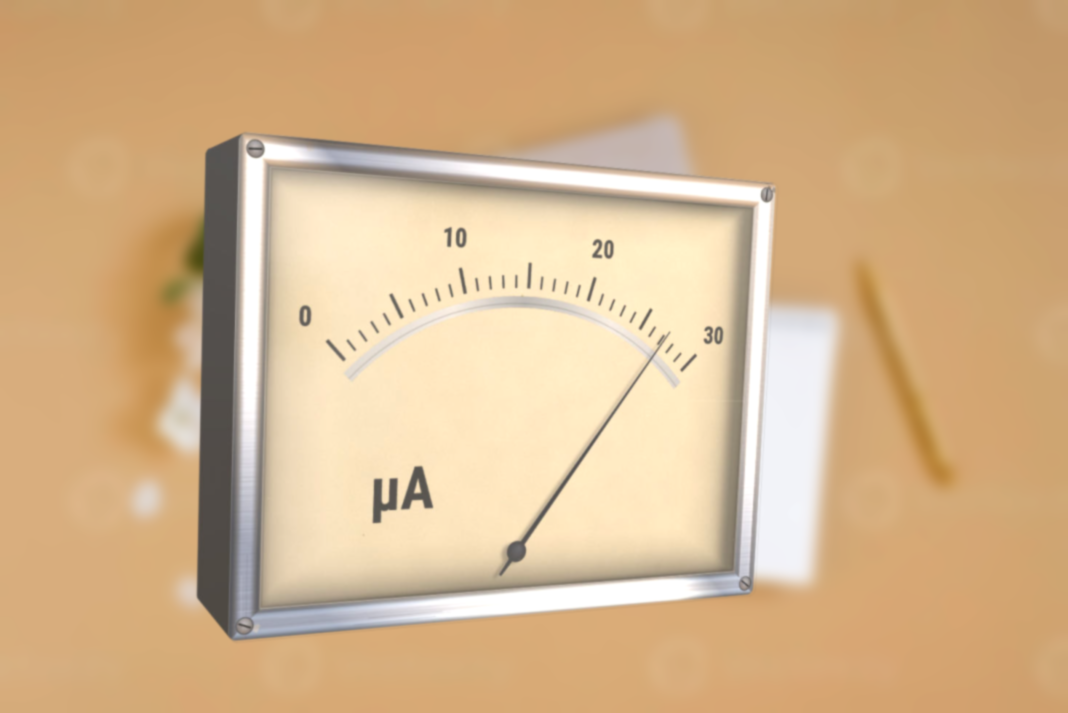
27,µA
